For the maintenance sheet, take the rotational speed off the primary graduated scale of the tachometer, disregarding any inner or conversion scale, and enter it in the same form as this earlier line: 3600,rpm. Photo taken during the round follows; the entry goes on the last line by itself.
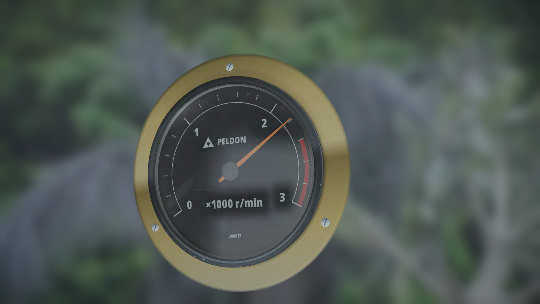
2200,rpm
